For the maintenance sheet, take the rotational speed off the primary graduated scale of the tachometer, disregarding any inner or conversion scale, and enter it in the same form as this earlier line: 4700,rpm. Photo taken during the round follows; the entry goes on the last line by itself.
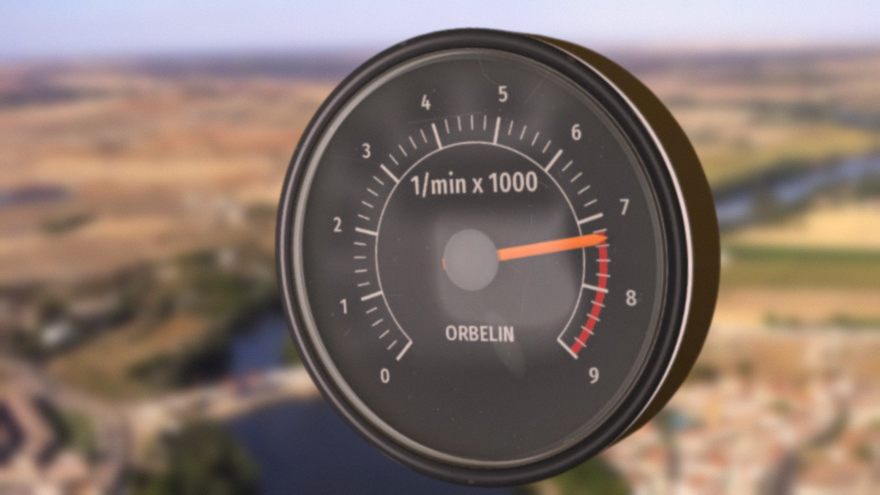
7300,rpm
